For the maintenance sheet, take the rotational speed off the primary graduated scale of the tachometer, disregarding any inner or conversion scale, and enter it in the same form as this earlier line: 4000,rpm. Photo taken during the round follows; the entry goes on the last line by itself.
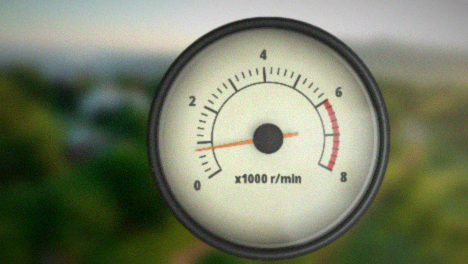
800,rpm
